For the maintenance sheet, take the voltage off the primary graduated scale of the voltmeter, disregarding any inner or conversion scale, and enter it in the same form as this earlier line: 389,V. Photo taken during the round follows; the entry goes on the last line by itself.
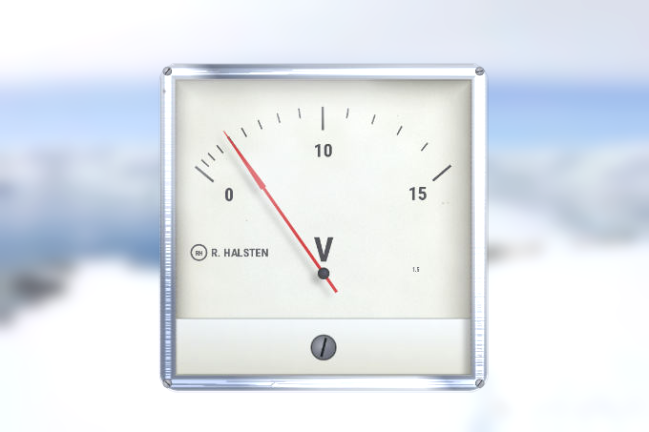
5,V
